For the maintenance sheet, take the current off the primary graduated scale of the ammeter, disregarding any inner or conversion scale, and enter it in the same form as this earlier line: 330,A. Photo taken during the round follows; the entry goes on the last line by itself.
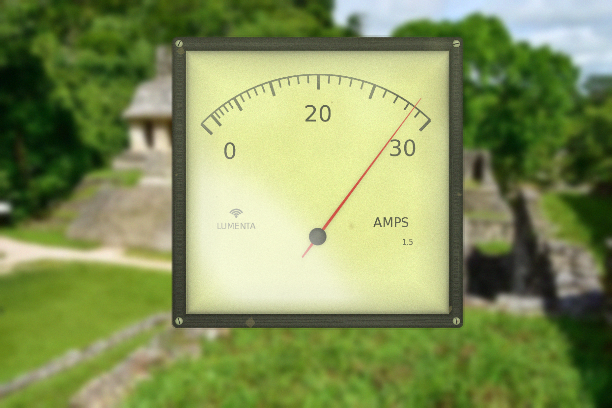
28.5,A
